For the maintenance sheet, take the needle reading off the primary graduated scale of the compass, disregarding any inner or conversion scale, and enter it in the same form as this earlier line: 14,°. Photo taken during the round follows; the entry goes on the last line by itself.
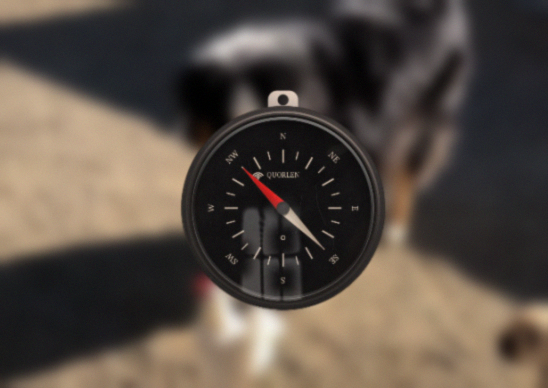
315,°
